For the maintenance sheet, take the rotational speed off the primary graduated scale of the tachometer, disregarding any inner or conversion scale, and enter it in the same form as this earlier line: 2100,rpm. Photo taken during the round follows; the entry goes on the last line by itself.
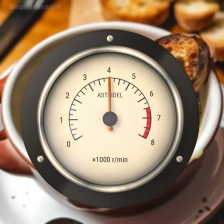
4000,rpm
